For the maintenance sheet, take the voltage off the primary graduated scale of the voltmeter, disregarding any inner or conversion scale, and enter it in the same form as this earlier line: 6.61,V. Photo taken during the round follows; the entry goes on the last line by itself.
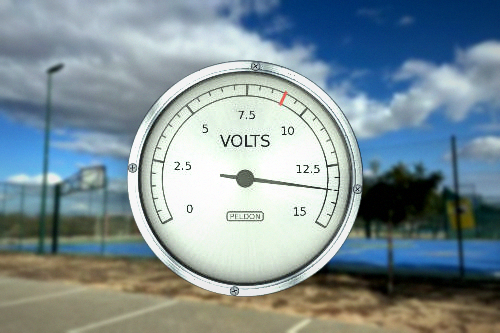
13.5,V
